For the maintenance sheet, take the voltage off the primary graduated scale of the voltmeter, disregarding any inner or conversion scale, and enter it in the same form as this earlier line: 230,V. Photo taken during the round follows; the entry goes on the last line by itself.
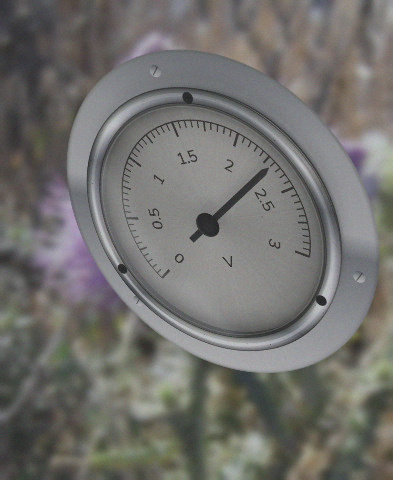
2.3,V
